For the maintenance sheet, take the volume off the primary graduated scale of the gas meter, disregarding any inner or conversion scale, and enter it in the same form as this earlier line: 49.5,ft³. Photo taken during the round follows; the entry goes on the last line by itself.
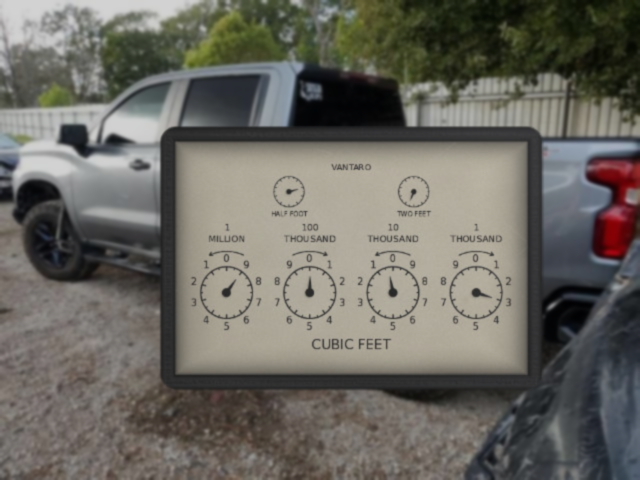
900300,ft³
